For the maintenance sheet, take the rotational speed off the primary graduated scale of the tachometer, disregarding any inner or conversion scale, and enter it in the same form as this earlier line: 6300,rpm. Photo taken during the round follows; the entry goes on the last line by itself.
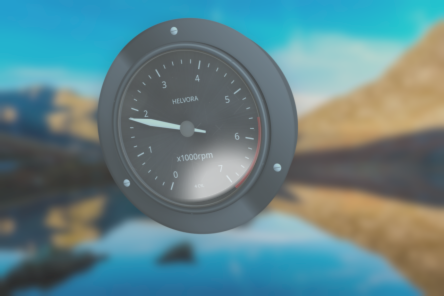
1800,rpm
